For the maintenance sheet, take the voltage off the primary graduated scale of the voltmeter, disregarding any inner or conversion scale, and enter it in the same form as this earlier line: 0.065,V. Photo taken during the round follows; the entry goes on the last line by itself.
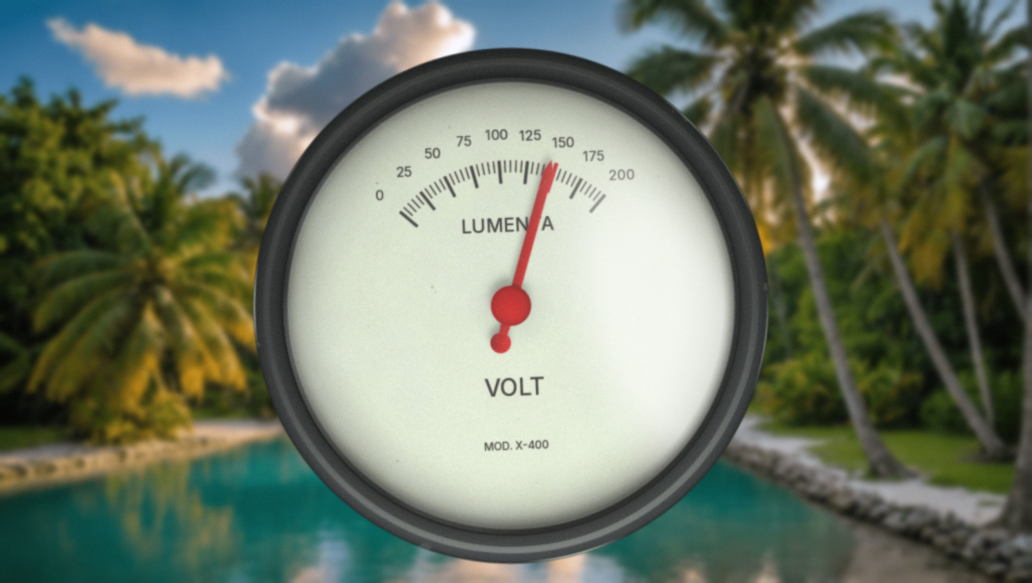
145,V
